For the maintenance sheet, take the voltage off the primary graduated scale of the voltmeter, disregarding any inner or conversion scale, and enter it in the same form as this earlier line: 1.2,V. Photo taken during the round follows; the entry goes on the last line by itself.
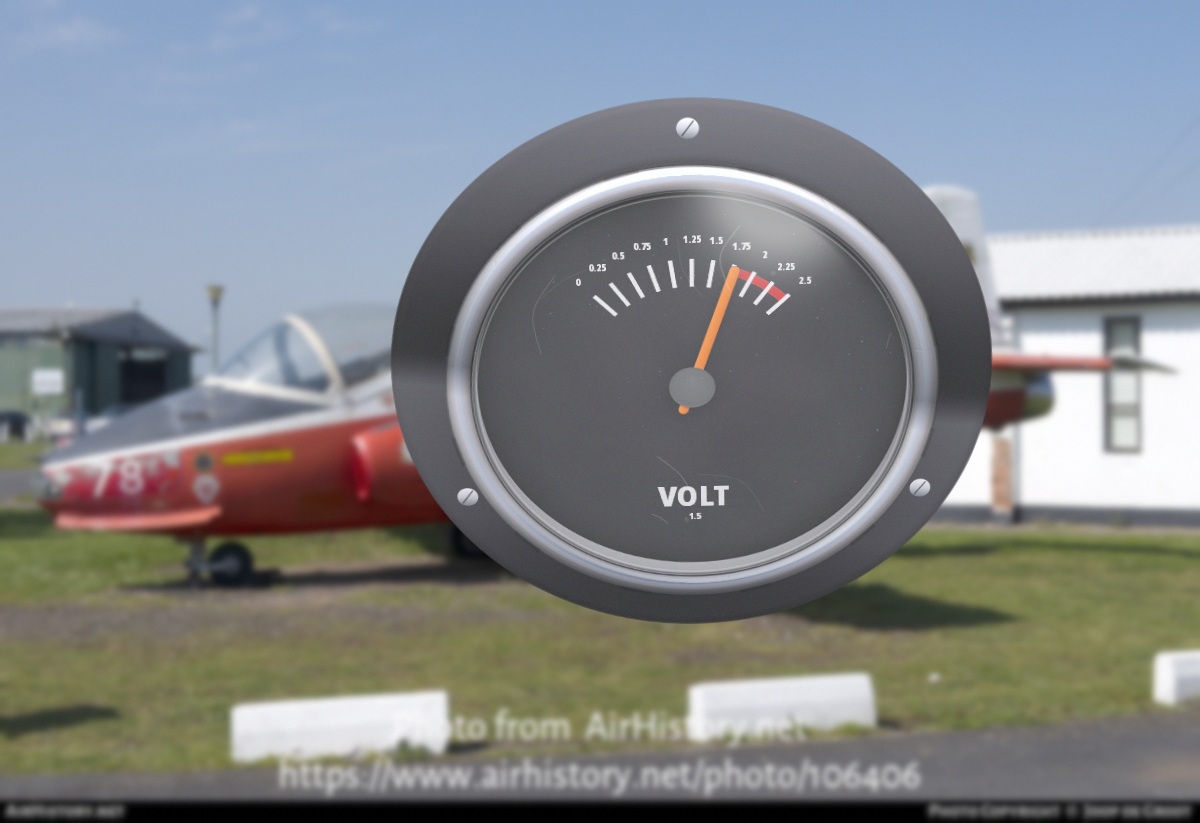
1.75,V
